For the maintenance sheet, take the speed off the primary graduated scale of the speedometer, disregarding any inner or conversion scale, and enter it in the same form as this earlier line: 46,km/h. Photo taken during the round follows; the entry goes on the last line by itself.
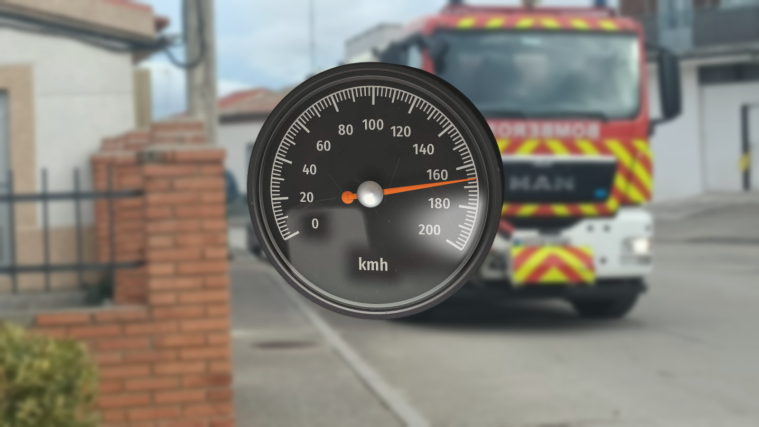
166,km/h
